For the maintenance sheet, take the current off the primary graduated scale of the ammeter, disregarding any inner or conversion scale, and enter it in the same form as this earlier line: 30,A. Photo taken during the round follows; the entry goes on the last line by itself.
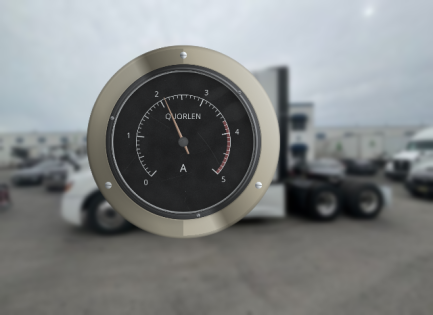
2.1,A
